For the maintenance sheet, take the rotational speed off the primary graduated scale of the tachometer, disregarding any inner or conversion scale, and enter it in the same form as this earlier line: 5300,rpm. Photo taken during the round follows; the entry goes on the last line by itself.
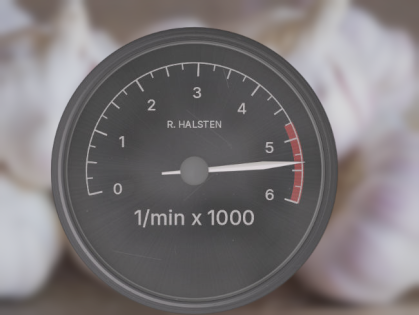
5375,rpm
